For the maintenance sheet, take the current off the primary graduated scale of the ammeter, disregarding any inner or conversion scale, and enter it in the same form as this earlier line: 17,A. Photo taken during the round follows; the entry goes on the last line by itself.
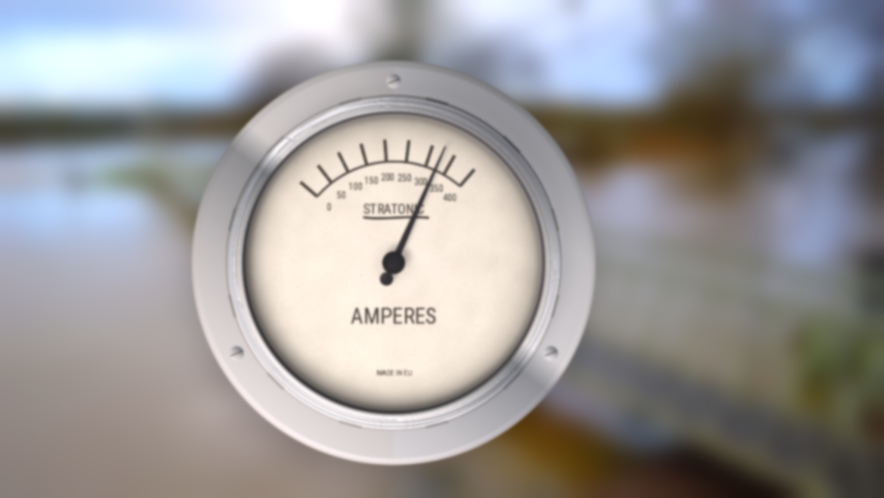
325,A
